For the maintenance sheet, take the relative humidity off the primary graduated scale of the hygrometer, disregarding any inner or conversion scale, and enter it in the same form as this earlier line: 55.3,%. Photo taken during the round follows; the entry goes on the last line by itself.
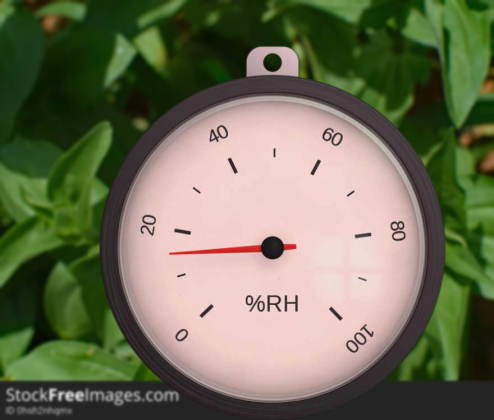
15,%
